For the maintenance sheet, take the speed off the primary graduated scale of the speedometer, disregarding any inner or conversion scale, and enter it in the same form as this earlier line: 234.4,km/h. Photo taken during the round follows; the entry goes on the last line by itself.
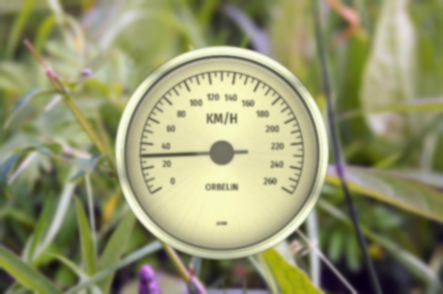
30,km/h
